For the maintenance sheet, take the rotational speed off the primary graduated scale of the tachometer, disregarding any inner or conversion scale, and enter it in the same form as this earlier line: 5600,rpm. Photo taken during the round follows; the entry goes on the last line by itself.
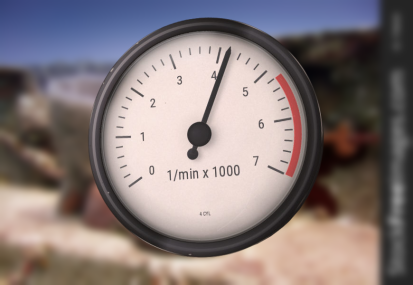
4200,rpm
